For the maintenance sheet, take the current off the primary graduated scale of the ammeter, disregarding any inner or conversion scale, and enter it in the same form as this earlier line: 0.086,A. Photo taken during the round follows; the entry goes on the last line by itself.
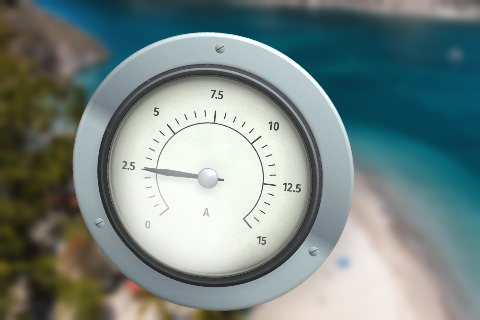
2.5,A
